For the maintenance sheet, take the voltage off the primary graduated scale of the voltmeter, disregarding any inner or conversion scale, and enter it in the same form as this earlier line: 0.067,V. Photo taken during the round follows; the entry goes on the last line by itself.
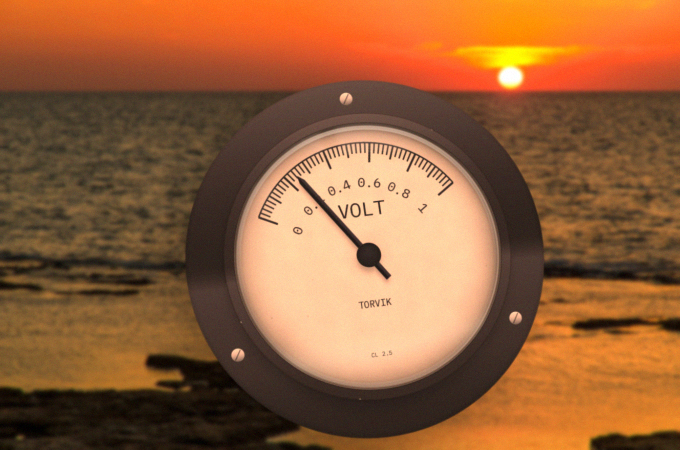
0.24,V
